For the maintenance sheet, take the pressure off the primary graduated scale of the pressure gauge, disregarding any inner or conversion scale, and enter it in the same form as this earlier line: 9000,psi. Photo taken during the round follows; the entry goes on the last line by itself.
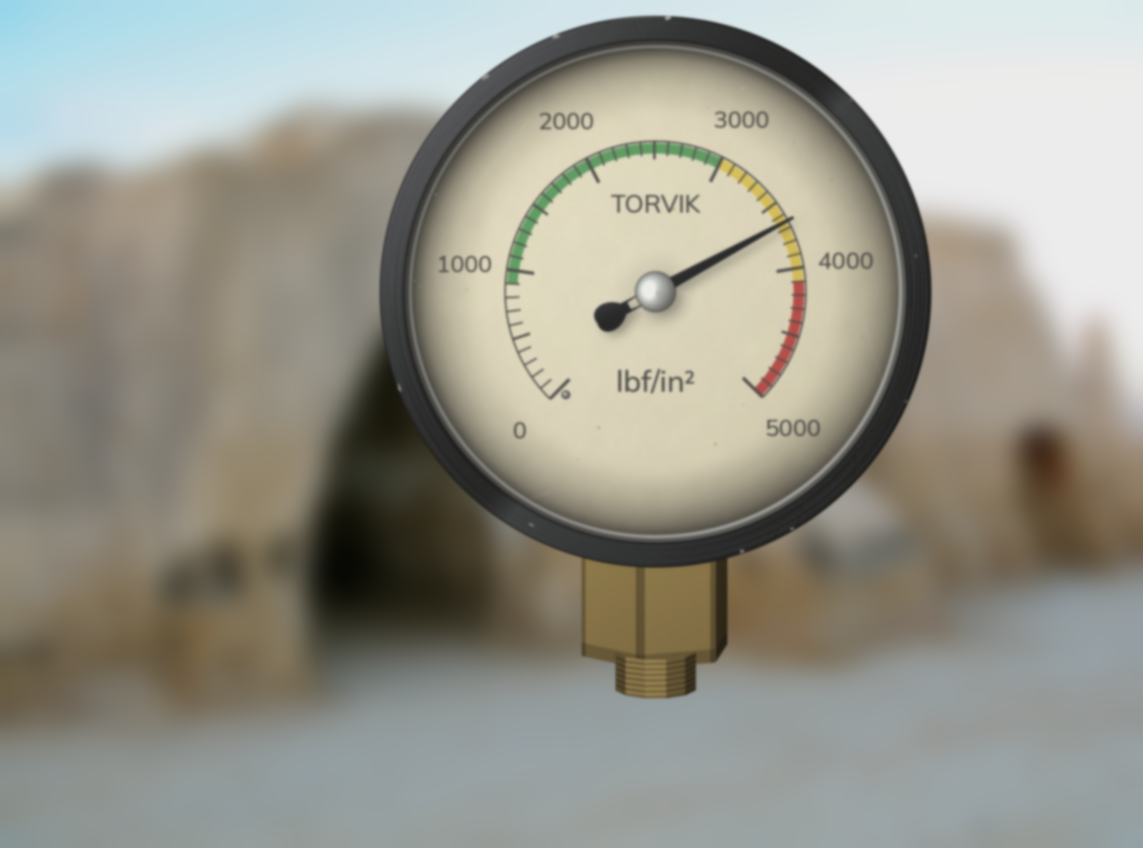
3650,psi
